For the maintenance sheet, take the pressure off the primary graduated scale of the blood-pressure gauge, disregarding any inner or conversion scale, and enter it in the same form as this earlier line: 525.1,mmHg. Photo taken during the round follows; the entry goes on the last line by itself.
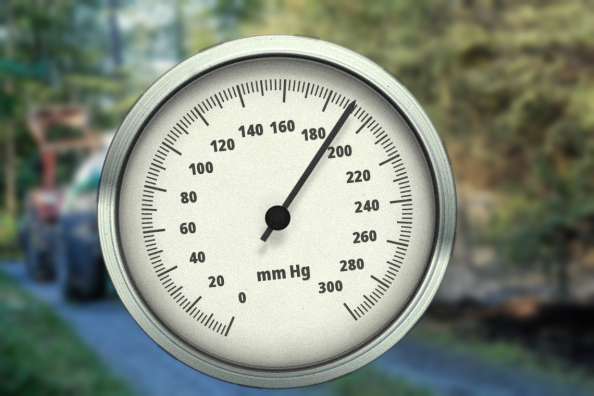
190,mmHg
